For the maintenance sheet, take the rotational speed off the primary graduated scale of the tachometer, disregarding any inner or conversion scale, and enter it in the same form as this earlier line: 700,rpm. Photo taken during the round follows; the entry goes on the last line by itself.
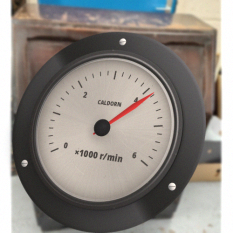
4200,rpm
